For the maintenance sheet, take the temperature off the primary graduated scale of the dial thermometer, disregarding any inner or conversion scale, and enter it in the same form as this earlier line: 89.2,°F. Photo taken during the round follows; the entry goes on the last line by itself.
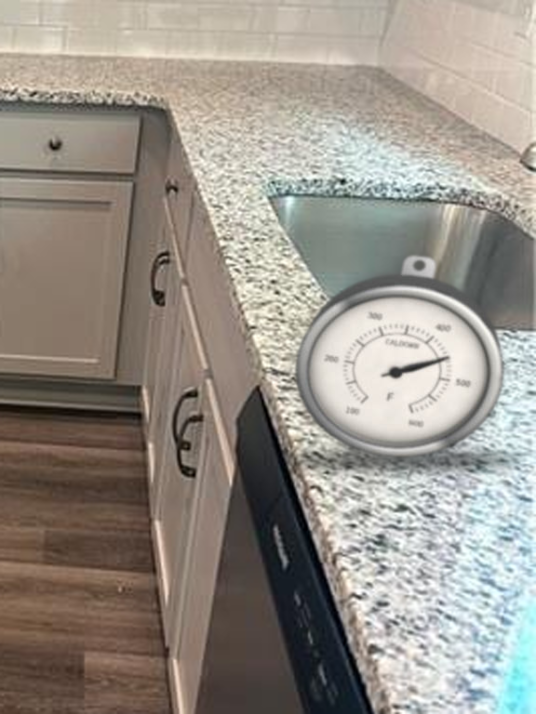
450,°F
